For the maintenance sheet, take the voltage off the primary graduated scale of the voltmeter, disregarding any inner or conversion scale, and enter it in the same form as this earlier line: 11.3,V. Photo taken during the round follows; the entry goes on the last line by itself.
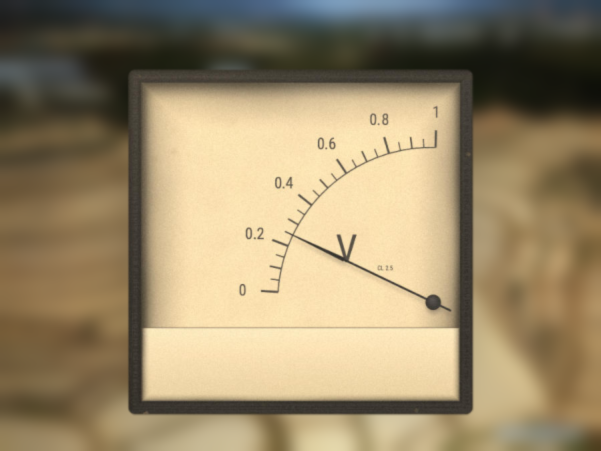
0.25,V
